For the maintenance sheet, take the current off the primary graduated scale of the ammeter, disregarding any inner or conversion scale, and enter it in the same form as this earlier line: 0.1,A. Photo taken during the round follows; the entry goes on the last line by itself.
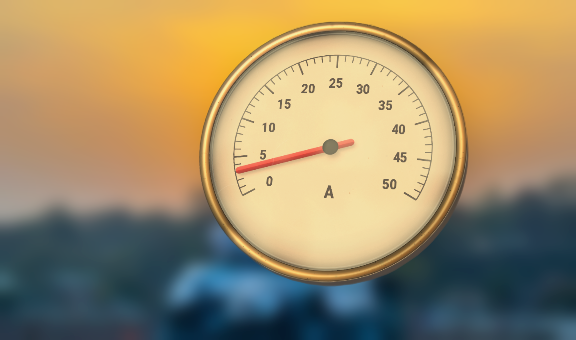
3,A
